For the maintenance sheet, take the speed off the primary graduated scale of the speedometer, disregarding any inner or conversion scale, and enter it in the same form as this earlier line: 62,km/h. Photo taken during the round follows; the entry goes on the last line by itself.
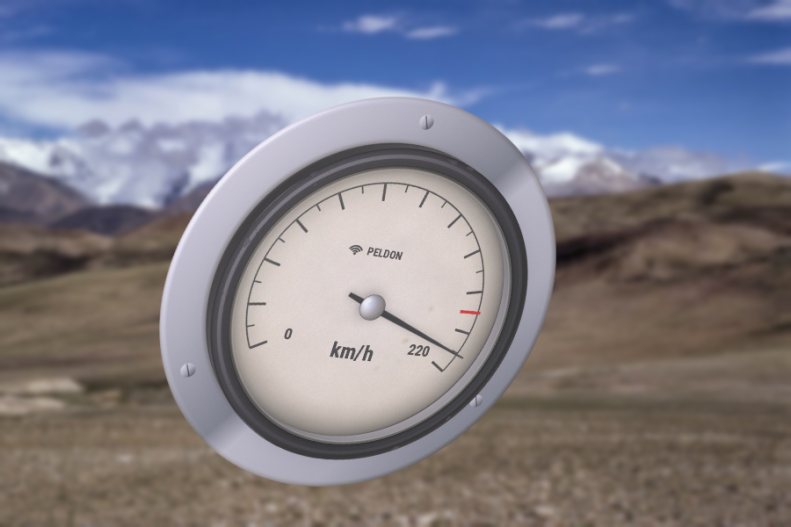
210,km/h
